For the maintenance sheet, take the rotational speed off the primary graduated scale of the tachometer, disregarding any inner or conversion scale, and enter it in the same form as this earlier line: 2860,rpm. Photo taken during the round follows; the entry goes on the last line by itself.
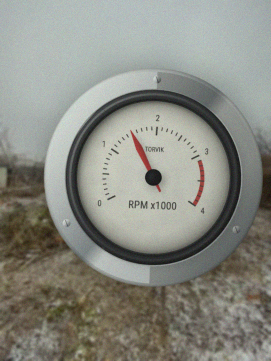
1500,rpm
